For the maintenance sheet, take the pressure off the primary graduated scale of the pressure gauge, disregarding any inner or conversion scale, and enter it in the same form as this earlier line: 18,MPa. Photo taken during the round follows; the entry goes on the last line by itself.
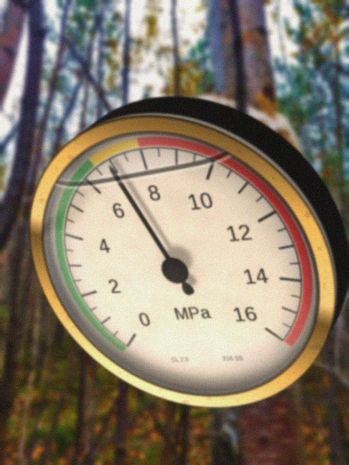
7,MPa
